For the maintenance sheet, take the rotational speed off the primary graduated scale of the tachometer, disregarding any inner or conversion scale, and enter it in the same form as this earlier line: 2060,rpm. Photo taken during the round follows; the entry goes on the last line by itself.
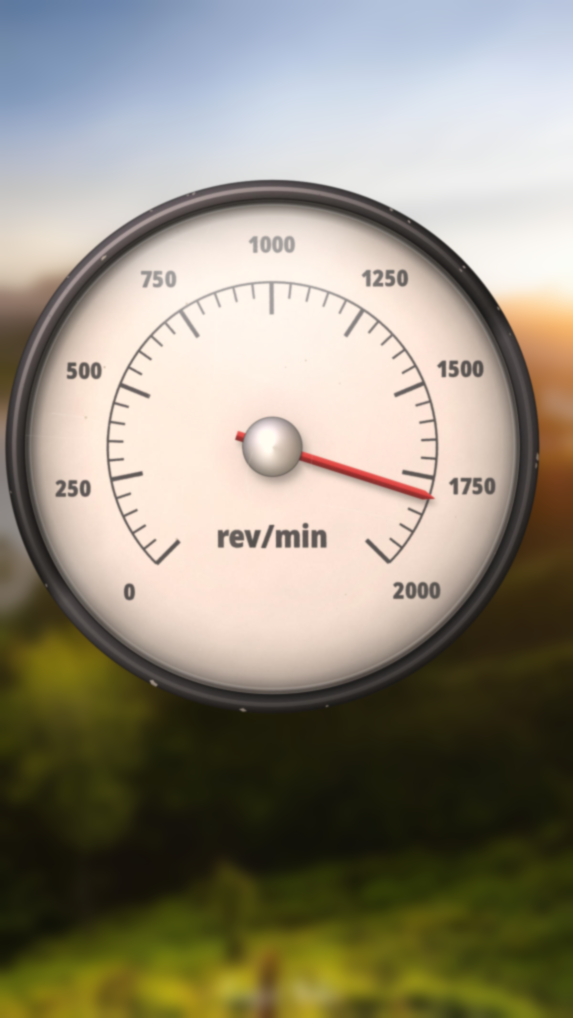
1800,rpm
